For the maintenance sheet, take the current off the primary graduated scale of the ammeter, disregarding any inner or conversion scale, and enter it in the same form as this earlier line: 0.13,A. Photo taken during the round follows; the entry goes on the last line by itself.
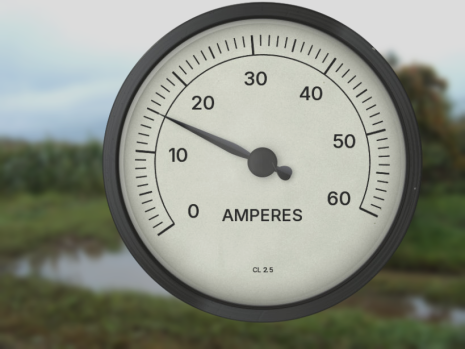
15,A
